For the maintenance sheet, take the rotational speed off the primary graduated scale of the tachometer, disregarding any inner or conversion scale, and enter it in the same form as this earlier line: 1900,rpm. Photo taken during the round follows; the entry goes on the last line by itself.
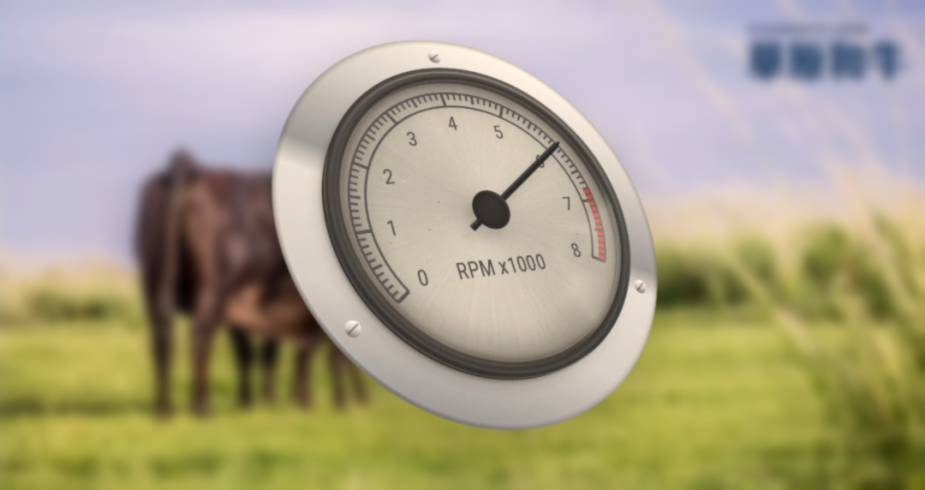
6000,rpm
